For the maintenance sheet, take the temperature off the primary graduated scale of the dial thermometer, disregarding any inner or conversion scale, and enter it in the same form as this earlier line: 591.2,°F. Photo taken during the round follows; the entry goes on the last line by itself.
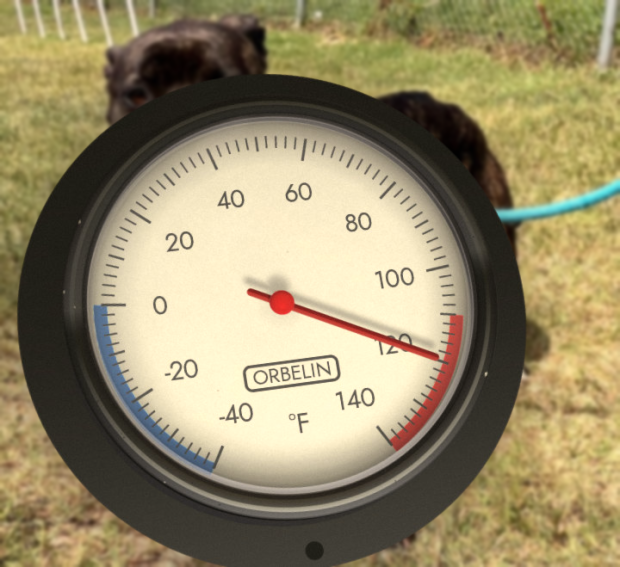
120,°F
